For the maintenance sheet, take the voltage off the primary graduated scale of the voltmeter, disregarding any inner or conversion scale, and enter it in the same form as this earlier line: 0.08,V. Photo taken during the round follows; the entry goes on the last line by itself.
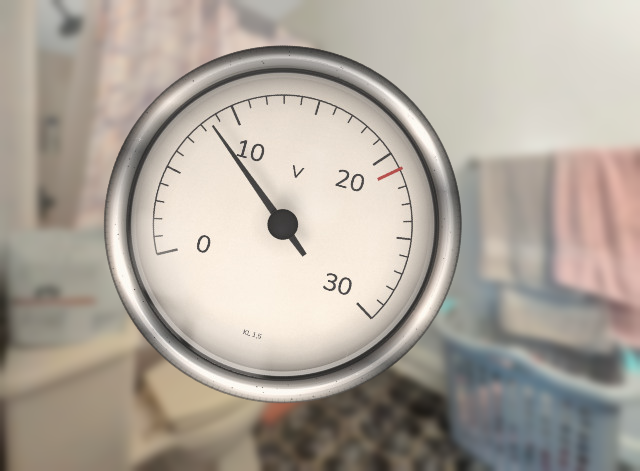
8.5,V
